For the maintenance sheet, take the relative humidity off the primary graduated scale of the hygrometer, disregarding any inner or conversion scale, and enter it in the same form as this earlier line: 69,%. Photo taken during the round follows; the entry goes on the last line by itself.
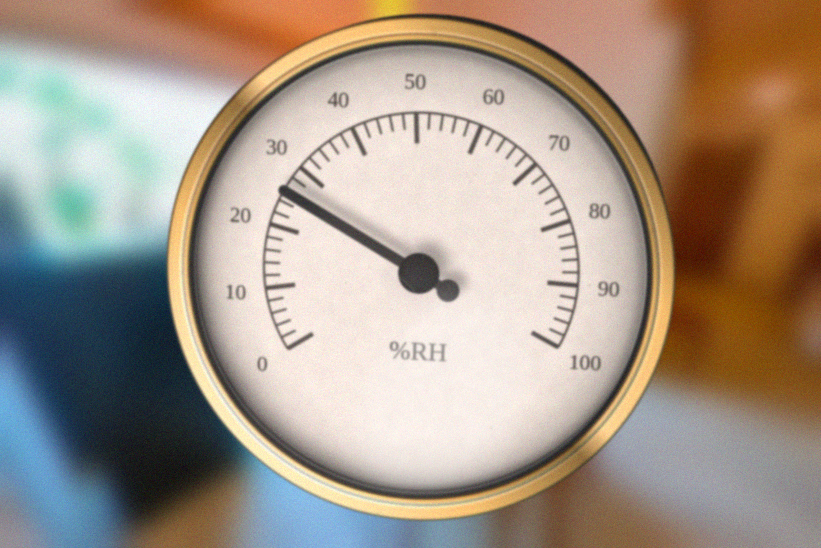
26,%
